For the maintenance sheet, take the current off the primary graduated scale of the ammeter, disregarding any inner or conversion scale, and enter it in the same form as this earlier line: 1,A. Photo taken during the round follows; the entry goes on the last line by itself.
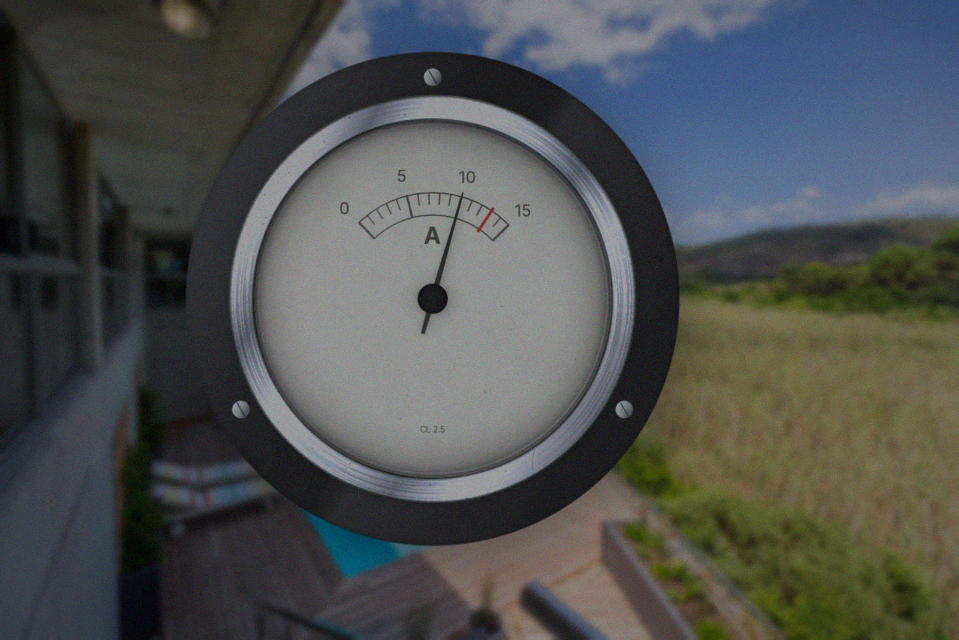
10,A
